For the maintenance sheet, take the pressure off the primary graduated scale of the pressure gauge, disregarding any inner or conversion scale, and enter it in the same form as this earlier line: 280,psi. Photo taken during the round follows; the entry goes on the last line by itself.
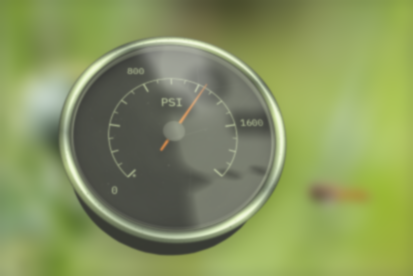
1250,psi
